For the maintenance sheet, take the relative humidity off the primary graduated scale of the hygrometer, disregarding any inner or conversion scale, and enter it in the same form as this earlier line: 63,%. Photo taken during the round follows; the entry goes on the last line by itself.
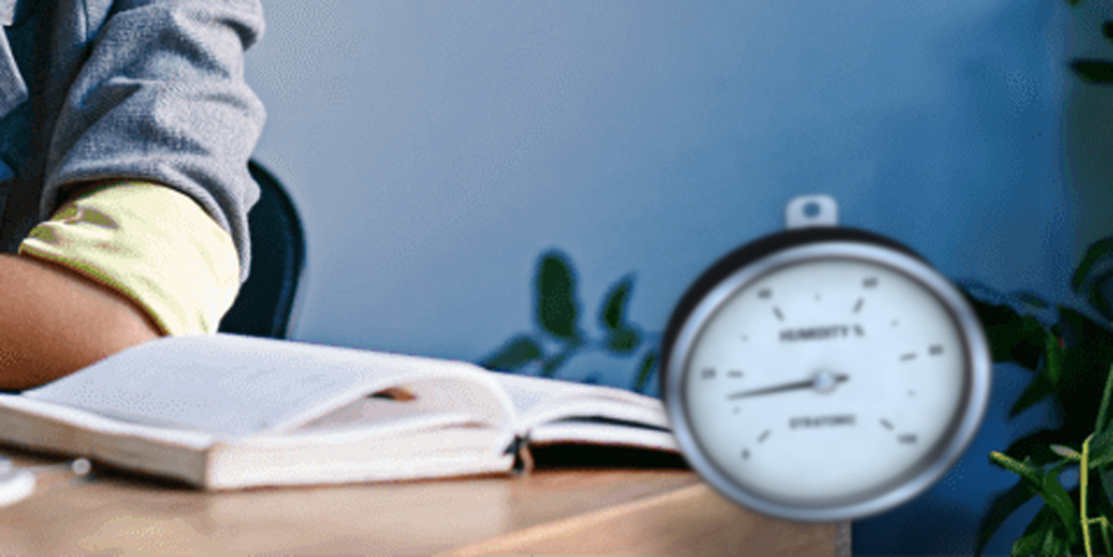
15,%
